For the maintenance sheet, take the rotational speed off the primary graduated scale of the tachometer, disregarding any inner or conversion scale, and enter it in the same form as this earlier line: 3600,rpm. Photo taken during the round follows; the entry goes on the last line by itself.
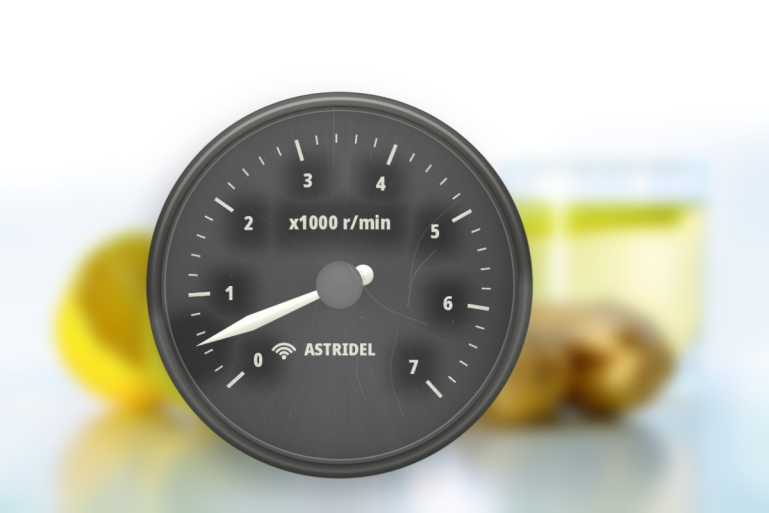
500,rpm
